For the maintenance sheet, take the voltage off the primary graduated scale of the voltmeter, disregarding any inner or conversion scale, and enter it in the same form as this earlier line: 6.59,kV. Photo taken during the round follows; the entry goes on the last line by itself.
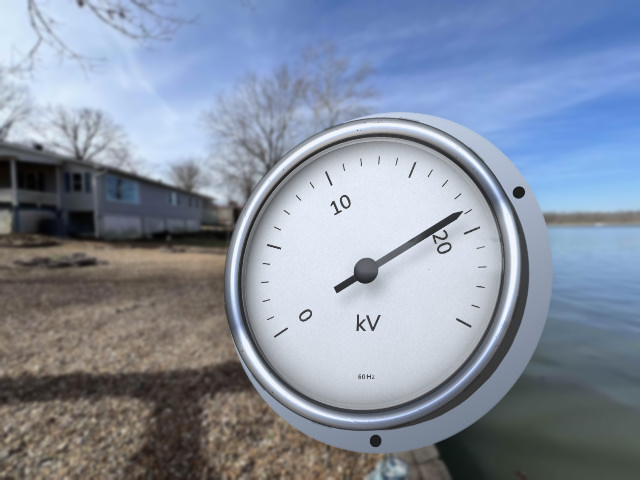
19,kV
